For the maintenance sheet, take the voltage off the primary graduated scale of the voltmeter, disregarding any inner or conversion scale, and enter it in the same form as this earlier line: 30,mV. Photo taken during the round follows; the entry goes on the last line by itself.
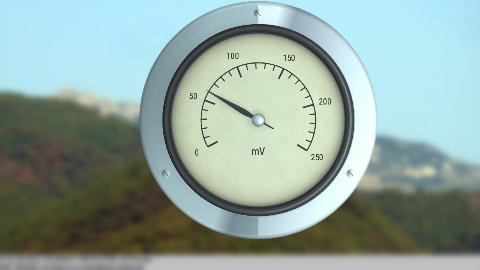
60,mV
